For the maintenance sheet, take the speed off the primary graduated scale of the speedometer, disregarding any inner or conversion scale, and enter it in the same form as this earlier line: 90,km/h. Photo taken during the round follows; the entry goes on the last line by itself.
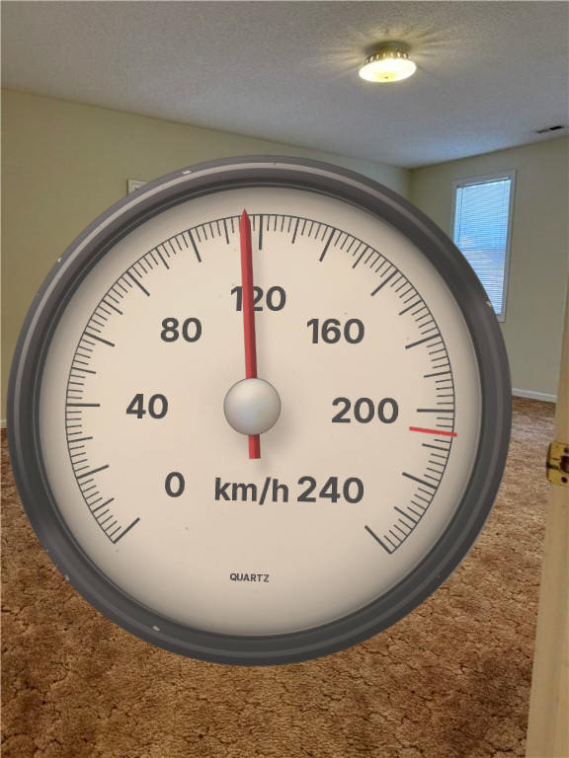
116,km/h
